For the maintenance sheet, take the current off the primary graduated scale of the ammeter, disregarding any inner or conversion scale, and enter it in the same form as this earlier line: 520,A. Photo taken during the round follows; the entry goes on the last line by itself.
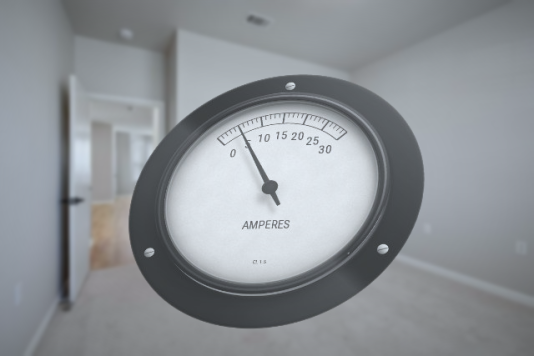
5,A
